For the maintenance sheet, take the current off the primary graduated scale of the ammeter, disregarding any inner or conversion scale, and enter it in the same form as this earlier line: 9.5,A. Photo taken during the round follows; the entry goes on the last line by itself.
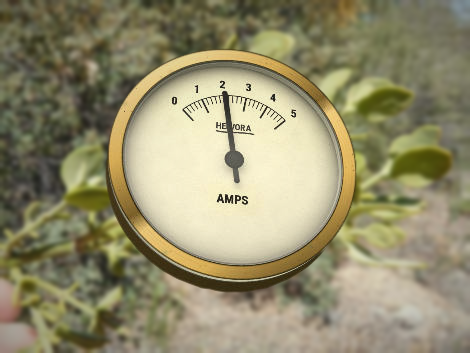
2,A
